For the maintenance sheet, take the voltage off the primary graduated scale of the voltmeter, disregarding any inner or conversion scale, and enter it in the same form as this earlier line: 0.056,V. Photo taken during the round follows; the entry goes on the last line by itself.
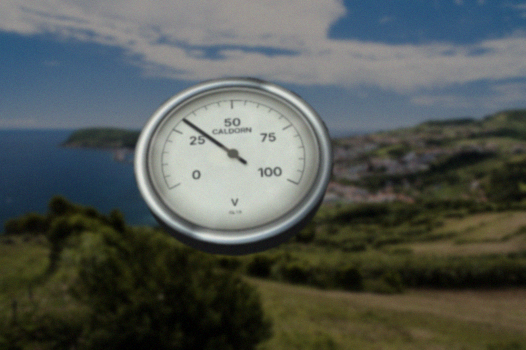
30,V
